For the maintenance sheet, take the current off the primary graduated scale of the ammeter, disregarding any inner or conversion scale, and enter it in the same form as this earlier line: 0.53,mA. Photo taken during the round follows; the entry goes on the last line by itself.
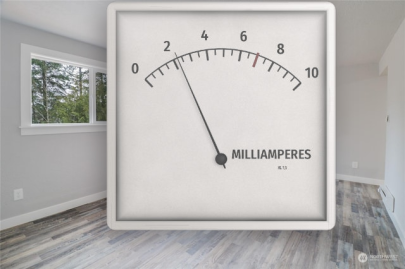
2.25,mA
